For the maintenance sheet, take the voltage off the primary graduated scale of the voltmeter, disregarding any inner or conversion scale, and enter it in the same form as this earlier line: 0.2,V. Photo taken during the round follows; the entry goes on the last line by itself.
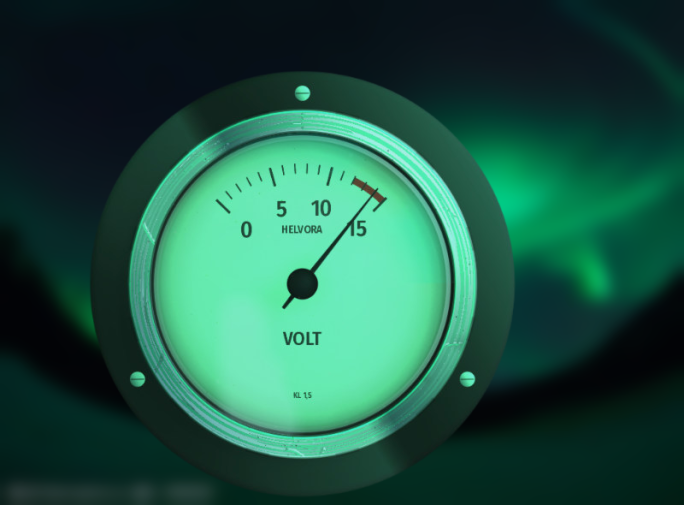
14,V
